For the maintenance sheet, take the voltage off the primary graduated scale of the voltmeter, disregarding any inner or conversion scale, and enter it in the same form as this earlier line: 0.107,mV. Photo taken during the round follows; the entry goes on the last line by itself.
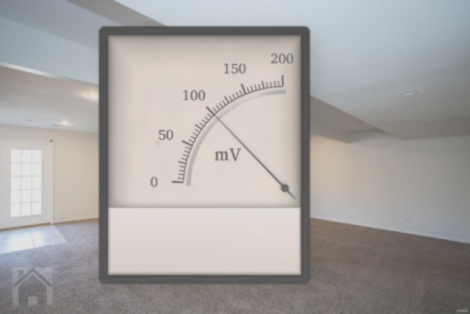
100,mV
